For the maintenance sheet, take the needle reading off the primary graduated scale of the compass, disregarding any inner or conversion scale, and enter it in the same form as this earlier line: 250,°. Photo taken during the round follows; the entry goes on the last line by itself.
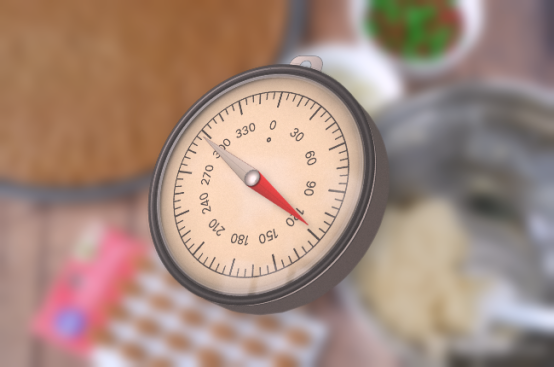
117.5,°
